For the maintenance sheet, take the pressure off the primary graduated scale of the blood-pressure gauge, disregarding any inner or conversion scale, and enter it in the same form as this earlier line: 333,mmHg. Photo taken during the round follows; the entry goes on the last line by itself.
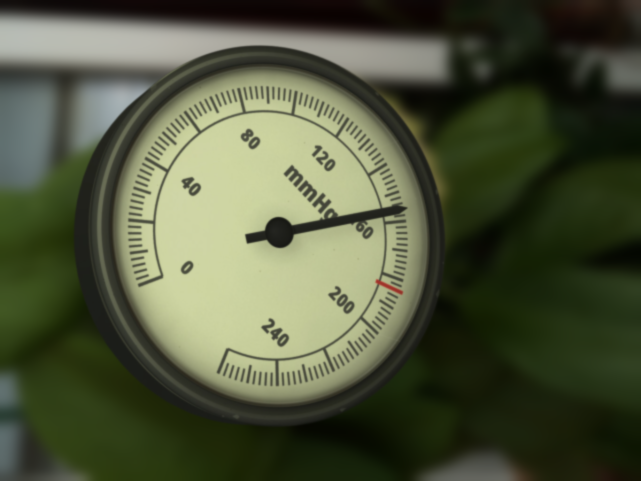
156,mmHg
